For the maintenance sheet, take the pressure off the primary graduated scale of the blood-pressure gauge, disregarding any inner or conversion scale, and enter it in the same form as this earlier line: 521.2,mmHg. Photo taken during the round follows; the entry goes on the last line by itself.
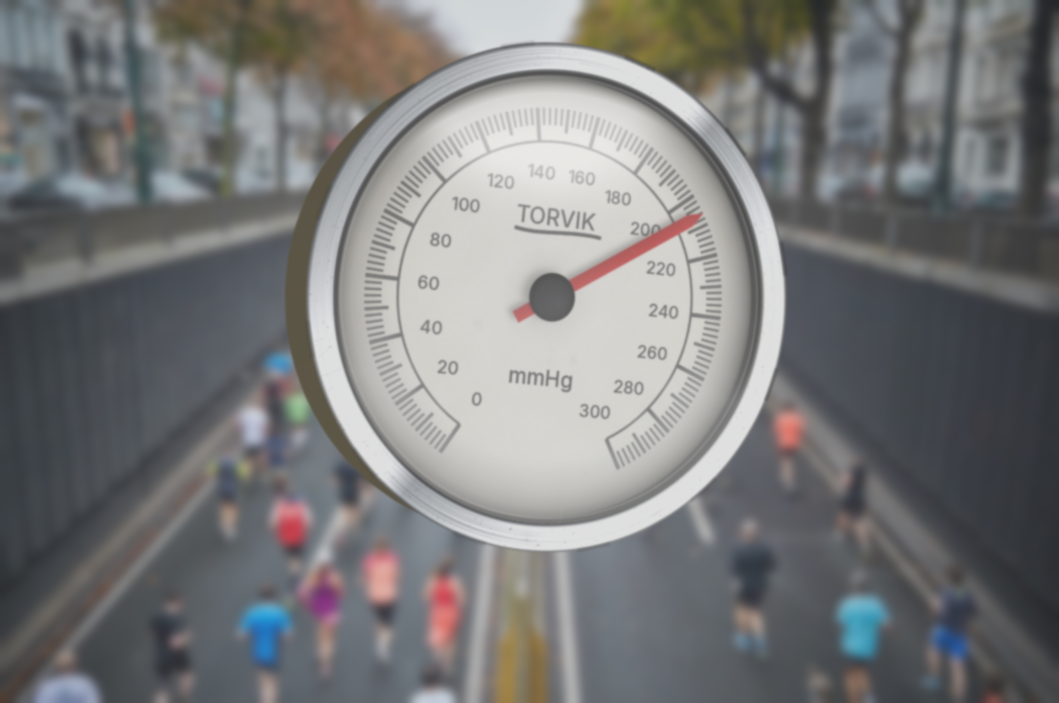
206,mmHg
